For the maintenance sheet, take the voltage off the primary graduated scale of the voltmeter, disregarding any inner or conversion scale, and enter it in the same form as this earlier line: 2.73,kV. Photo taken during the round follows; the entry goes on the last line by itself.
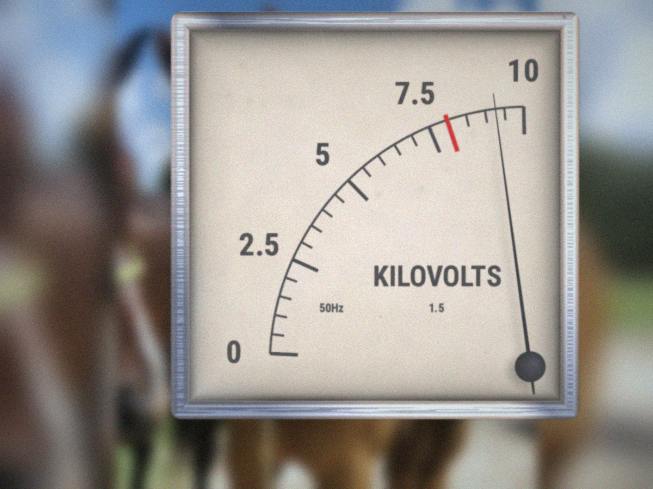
9.25,kV
